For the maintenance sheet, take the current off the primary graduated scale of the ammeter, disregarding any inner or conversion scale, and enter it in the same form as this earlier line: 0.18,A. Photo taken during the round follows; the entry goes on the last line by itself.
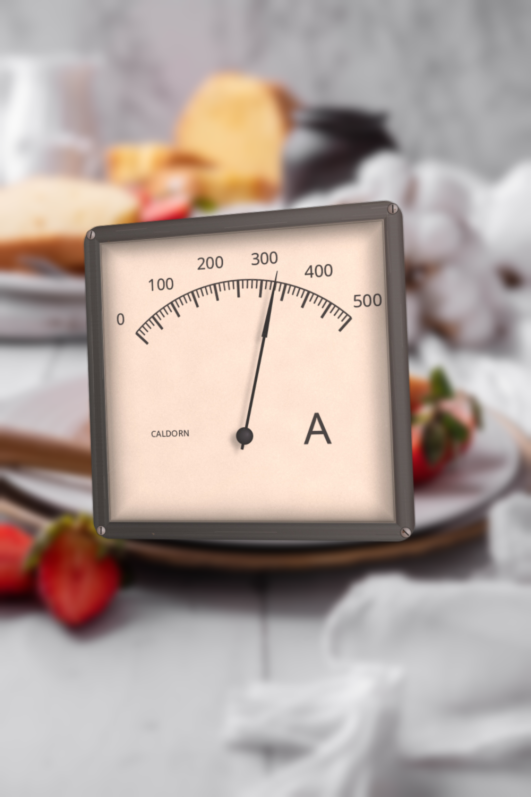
330,A
